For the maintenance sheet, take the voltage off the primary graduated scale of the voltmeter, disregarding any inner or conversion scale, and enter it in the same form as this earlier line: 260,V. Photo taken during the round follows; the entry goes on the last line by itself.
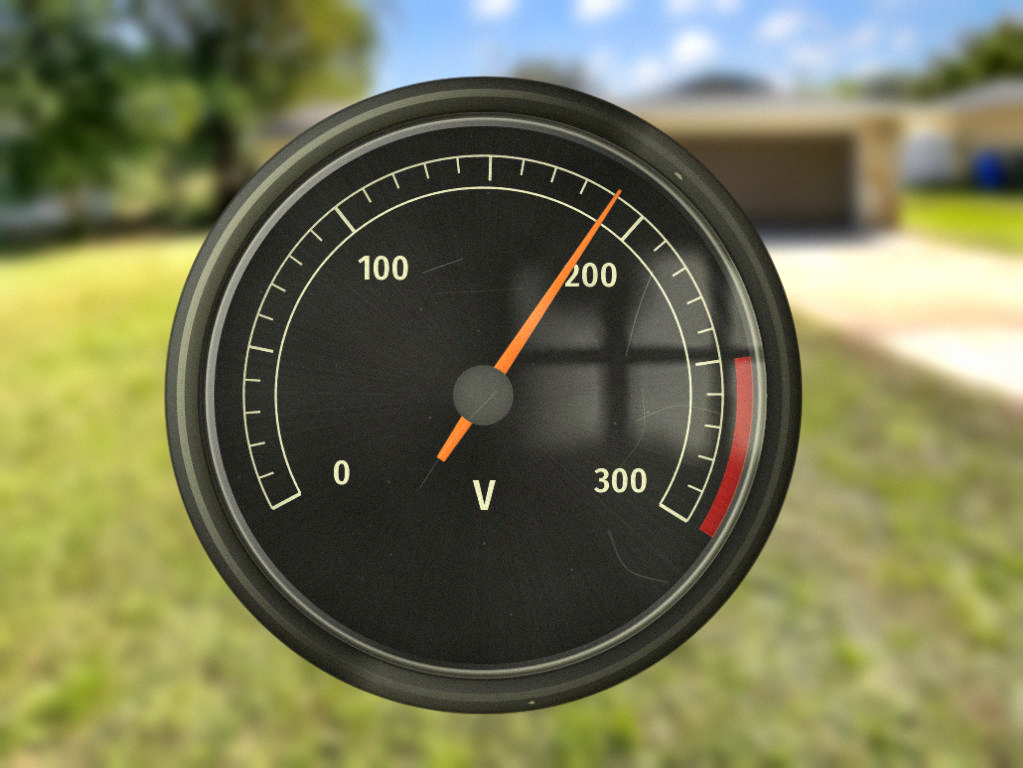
190,V
